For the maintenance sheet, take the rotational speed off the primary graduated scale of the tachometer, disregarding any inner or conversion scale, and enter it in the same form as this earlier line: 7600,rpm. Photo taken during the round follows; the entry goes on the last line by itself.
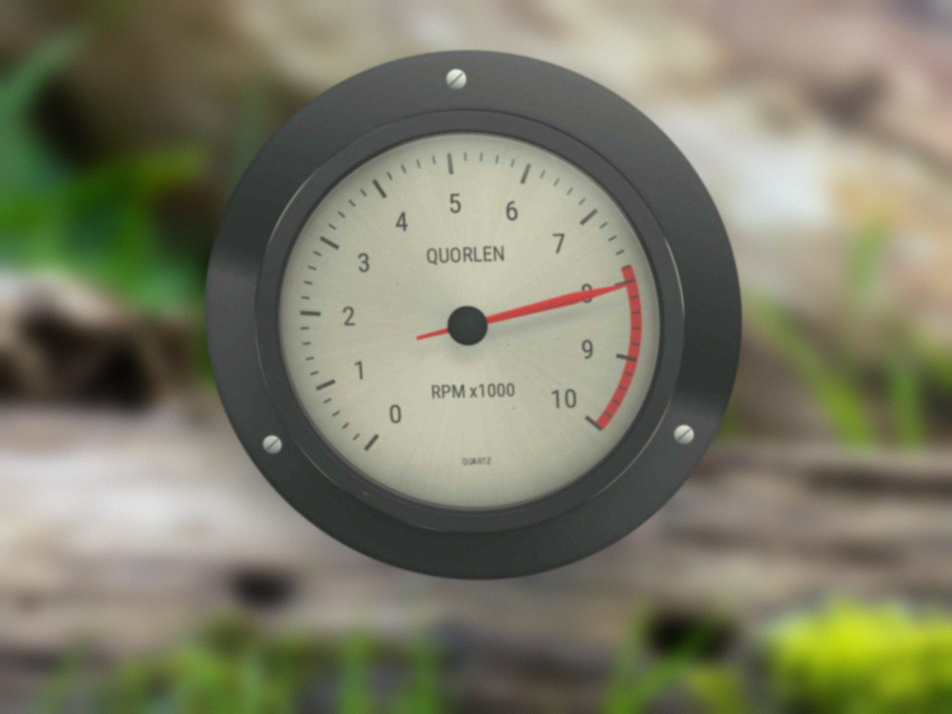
8000,rpm
